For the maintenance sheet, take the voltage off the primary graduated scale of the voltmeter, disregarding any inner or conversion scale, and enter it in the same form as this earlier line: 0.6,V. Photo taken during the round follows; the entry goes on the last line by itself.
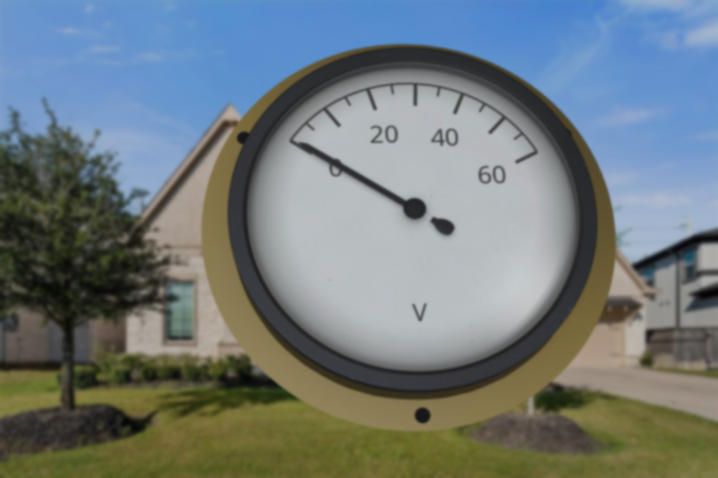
0,V
